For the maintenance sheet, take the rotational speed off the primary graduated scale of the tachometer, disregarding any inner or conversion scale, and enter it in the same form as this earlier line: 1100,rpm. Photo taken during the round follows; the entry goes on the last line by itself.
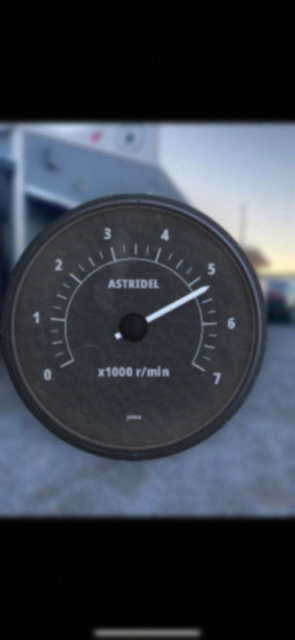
5250,rpm
